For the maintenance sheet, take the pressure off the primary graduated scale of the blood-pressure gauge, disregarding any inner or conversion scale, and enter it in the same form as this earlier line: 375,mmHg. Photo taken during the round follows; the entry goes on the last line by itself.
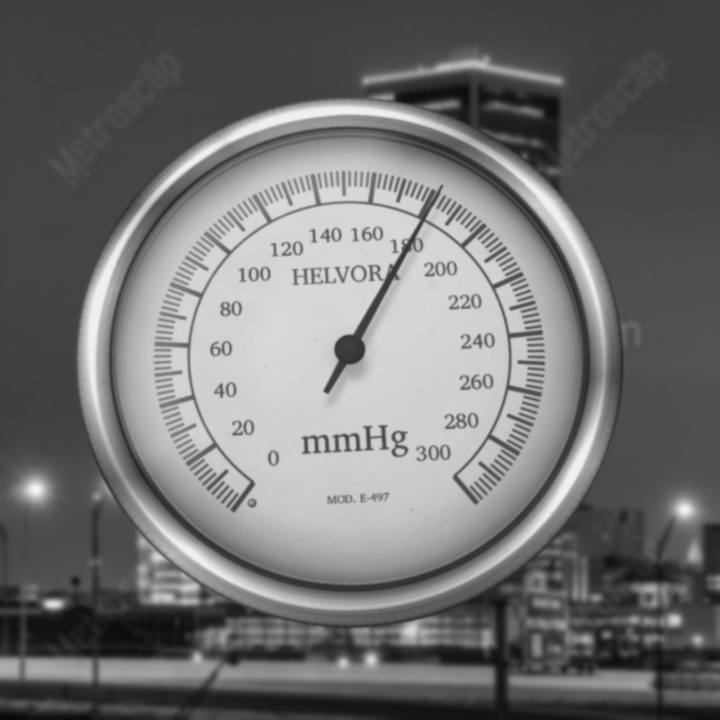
182,mmHg
